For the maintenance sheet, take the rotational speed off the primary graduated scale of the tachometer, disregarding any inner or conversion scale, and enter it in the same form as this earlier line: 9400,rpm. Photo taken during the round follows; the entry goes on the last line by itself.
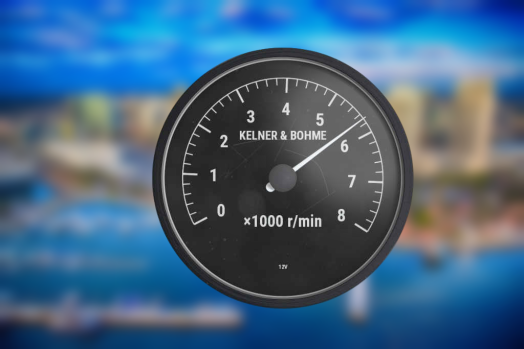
5700,rpm
